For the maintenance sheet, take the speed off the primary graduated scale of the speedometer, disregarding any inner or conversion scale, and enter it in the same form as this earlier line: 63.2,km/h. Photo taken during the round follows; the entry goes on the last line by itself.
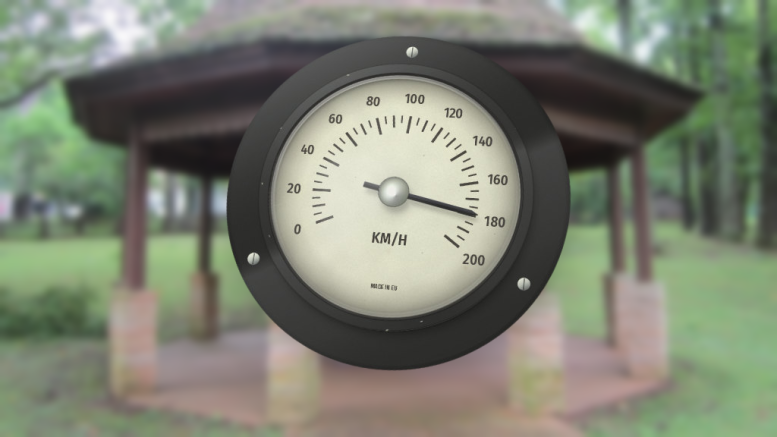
180,km/h
